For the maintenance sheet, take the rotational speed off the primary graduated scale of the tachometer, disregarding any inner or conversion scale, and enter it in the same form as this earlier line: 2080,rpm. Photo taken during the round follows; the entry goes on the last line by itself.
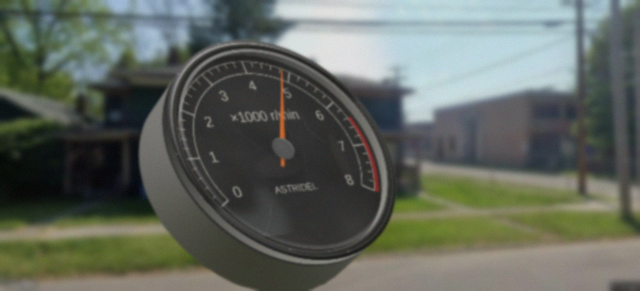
4800,rpm
